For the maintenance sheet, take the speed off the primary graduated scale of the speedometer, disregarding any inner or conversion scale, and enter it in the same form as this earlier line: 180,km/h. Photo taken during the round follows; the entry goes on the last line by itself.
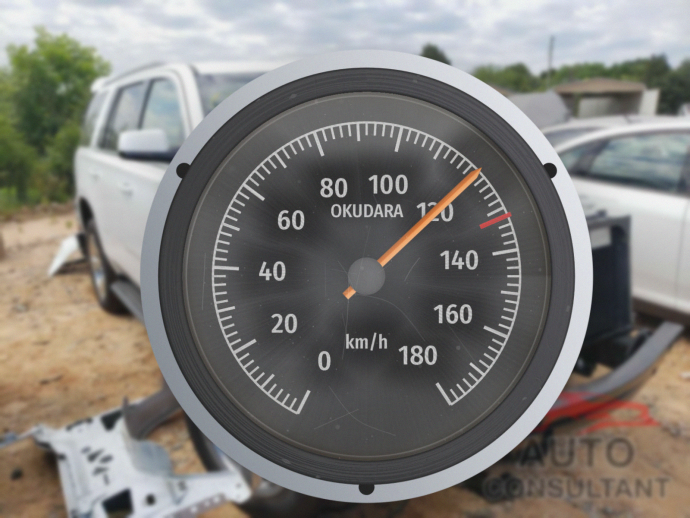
120,km/h
